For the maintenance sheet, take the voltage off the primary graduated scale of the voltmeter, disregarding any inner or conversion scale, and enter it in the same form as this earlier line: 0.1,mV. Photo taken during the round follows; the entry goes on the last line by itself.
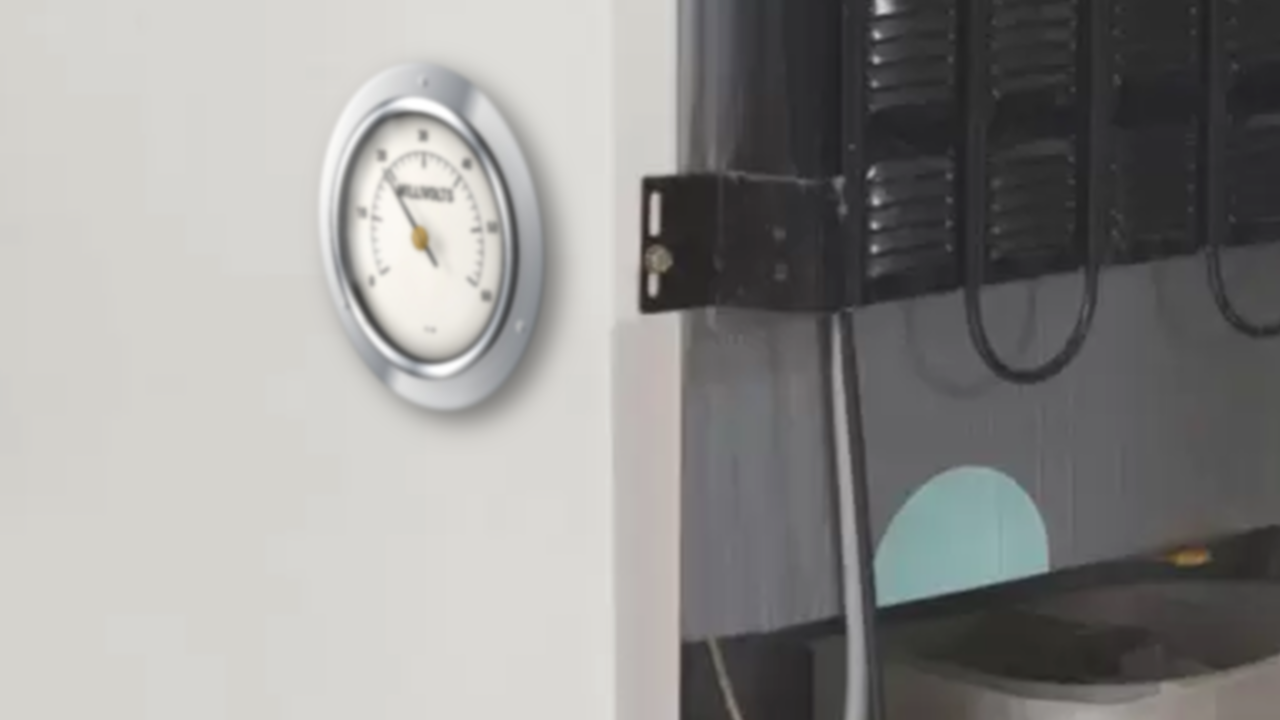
20,mV
